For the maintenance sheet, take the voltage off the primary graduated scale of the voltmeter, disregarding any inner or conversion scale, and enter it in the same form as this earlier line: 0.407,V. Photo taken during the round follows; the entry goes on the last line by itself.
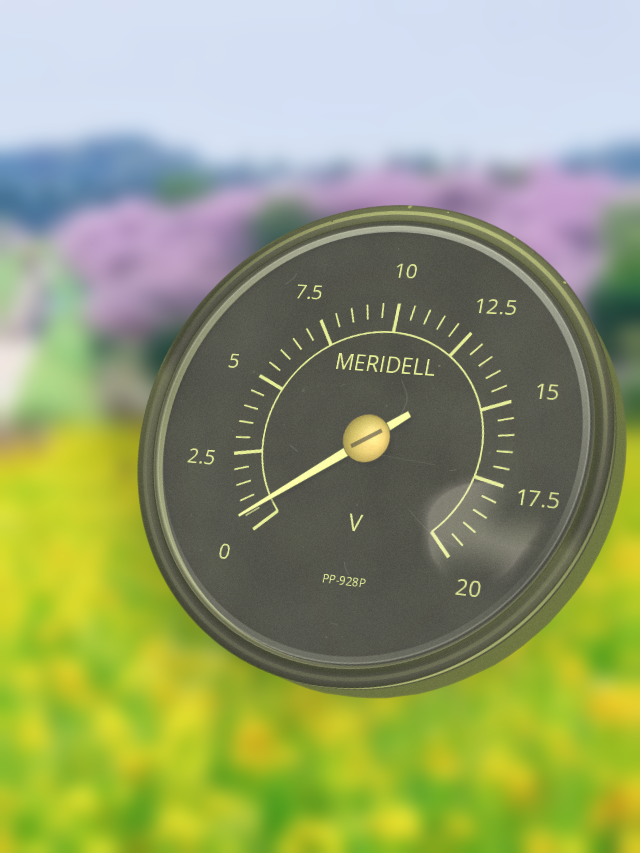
0.5,V
